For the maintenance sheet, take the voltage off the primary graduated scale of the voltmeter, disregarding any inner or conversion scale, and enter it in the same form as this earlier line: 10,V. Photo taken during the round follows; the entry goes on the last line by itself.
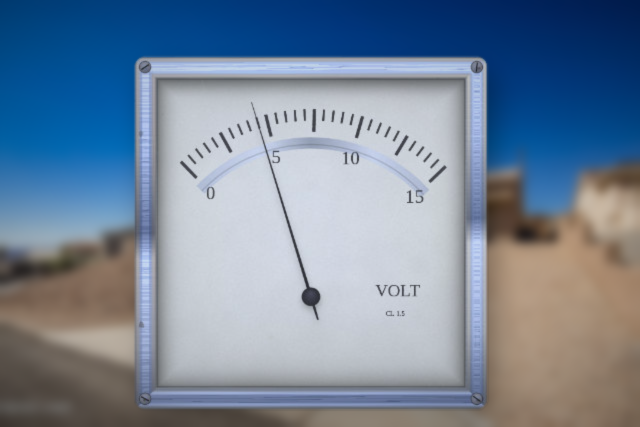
4.5,V
